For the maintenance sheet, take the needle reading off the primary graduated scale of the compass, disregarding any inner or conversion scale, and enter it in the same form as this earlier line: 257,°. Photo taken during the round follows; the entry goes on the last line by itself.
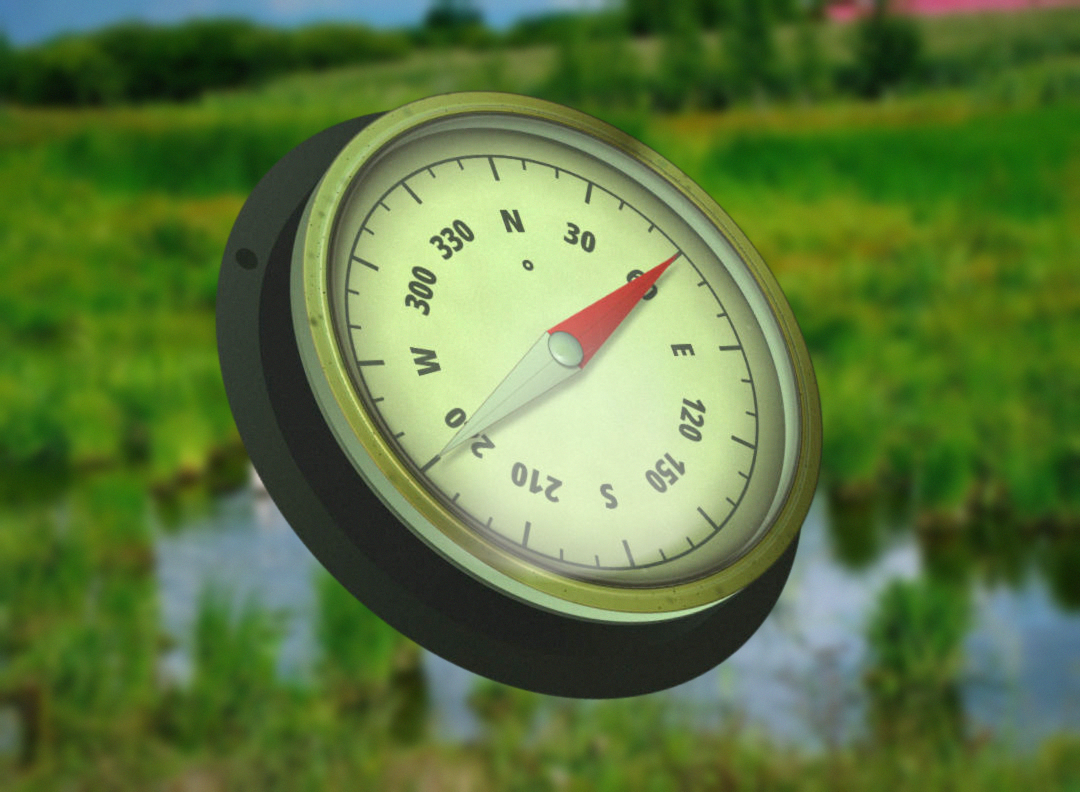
60,°
